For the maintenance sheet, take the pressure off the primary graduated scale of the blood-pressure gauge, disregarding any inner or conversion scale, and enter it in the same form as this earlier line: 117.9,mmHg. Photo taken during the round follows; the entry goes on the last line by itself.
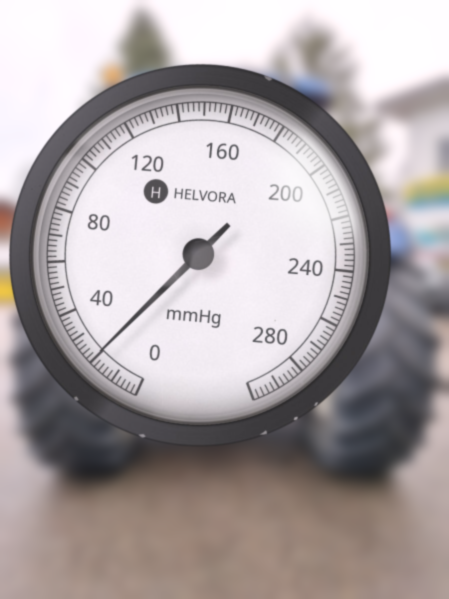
20,mmHg
